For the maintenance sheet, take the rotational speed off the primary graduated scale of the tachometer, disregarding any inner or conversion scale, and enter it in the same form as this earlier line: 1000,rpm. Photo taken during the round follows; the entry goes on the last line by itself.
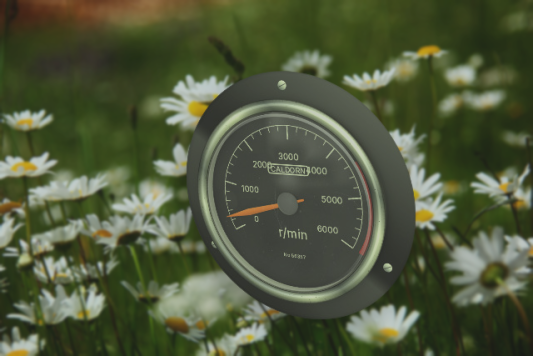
300,rpm
